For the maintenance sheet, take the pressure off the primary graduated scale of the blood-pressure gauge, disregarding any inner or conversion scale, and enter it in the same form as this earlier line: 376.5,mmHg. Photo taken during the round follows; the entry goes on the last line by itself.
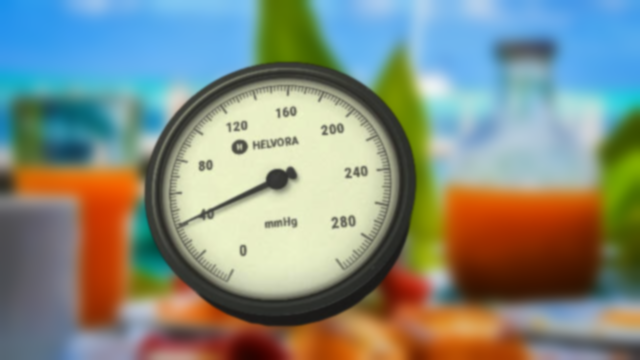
40,mmHg
